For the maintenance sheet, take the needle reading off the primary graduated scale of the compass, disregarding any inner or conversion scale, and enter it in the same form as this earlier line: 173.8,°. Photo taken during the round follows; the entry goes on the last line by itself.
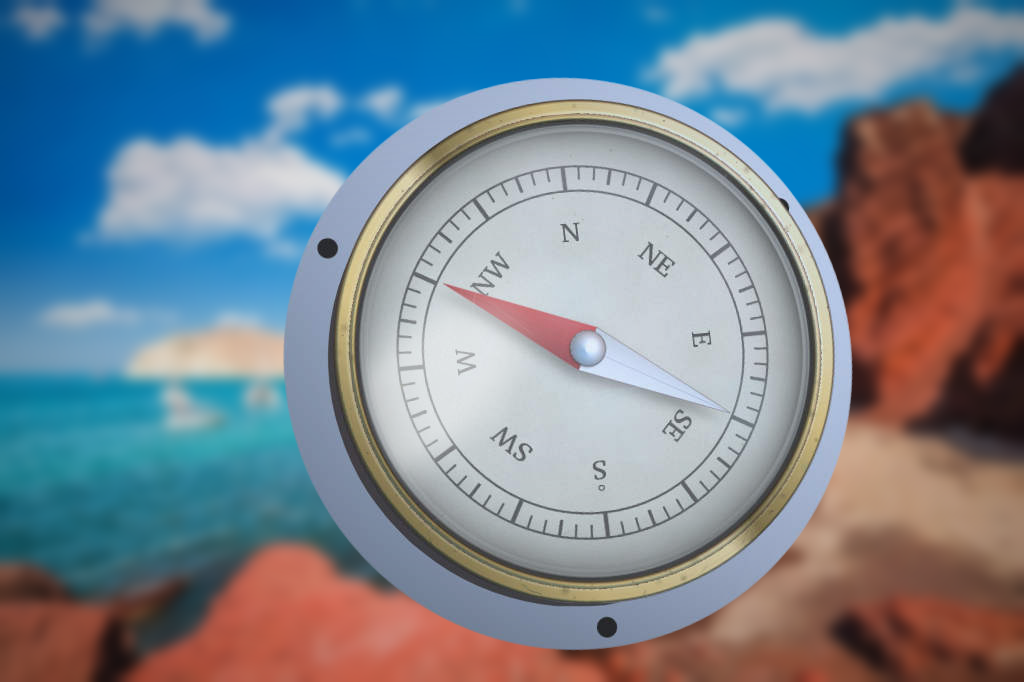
300,°
